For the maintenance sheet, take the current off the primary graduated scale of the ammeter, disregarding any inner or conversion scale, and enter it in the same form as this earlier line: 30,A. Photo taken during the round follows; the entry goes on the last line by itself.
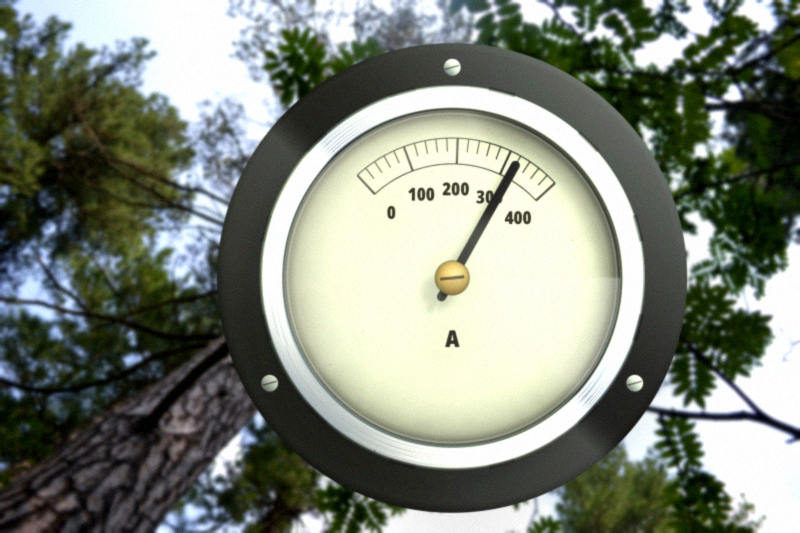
320,A
